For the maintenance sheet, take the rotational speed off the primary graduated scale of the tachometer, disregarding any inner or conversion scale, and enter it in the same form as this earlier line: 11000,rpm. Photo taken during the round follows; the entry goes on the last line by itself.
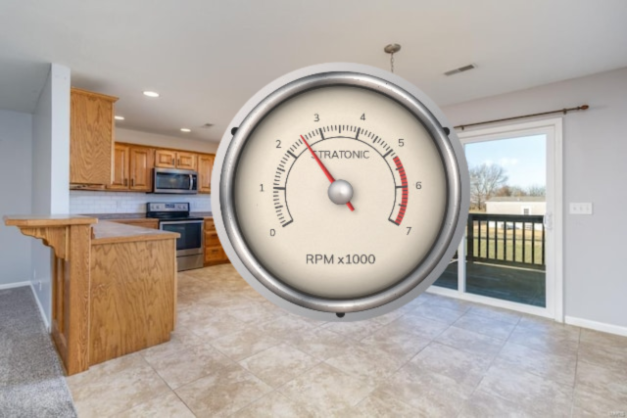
2500,rpm
